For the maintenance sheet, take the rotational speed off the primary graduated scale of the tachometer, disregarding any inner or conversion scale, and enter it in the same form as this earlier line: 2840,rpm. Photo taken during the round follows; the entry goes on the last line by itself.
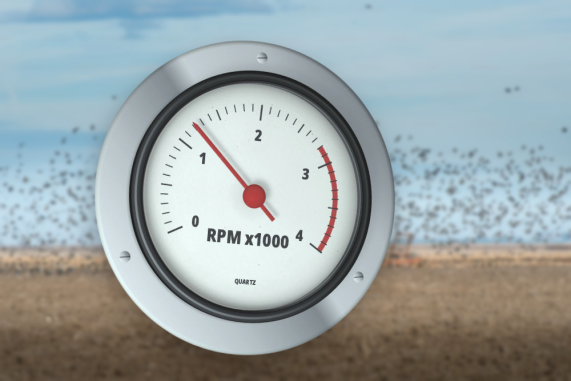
1200,rpm
